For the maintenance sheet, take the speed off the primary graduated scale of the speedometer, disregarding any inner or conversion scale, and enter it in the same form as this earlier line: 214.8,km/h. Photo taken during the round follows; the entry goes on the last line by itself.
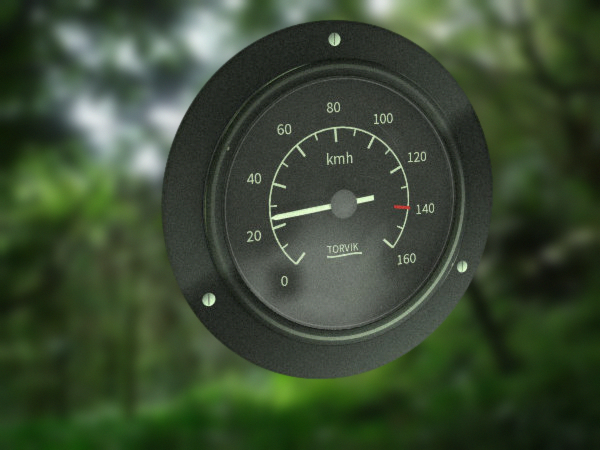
25,km/h
